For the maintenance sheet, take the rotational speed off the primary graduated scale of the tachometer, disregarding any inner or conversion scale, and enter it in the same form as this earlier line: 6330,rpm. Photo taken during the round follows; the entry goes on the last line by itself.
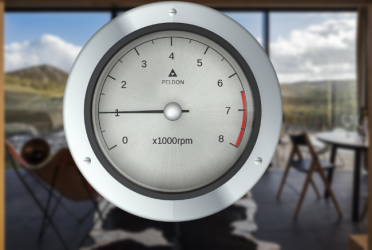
1000,rpm
